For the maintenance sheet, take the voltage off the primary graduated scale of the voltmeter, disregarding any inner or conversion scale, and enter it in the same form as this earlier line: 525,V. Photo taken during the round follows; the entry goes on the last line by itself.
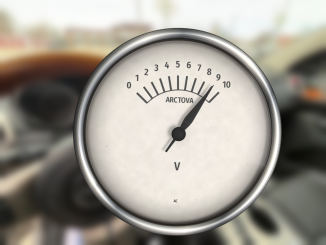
9,V
